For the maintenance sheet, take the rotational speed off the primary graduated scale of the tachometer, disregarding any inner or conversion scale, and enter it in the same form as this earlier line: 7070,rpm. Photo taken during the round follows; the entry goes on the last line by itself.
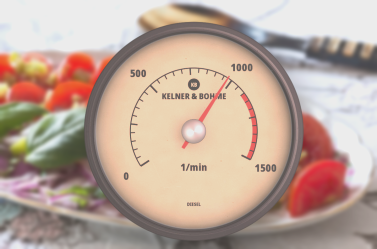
975,rpm
